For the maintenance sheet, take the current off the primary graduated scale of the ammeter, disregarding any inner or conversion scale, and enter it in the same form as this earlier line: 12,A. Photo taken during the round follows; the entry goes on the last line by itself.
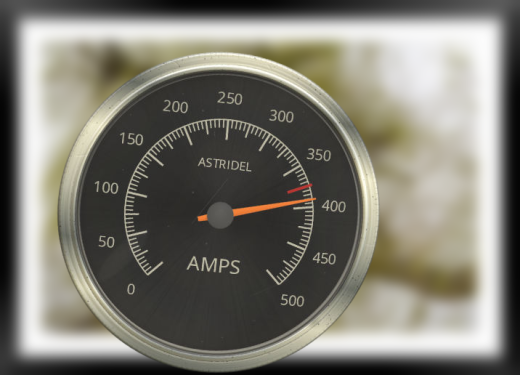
390,A
